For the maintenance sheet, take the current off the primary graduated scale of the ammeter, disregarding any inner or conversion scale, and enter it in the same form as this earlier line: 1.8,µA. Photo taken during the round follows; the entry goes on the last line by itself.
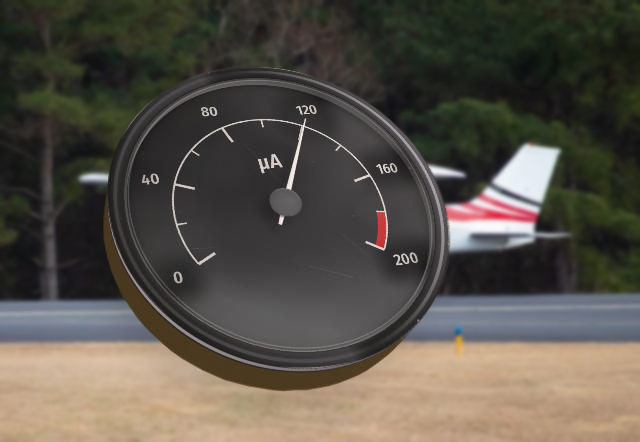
120,µA
